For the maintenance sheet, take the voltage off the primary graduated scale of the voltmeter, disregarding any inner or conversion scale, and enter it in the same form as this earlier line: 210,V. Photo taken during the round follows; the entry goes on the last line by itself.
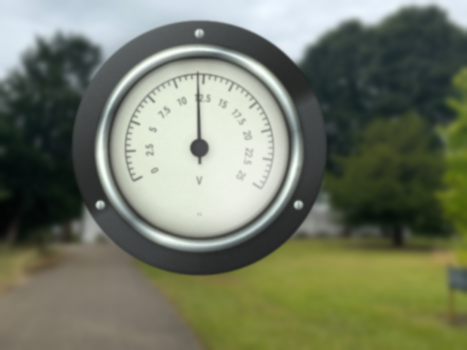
12,V
